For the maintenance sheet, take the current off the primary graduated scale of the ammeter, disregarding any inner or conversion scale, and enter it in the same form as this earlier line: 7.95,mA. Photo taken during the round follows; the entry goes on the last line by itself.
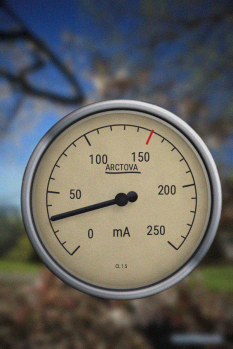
30,mA
